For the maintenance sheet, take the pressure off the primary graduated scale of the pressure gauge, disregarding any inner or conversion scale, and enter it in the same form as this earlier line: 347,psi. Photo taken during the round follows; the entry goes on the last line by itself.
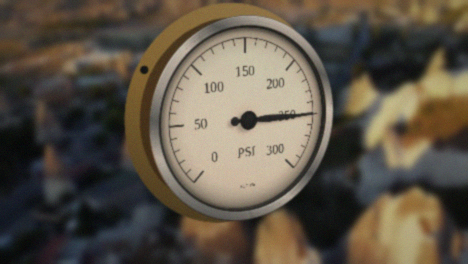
250,psi
